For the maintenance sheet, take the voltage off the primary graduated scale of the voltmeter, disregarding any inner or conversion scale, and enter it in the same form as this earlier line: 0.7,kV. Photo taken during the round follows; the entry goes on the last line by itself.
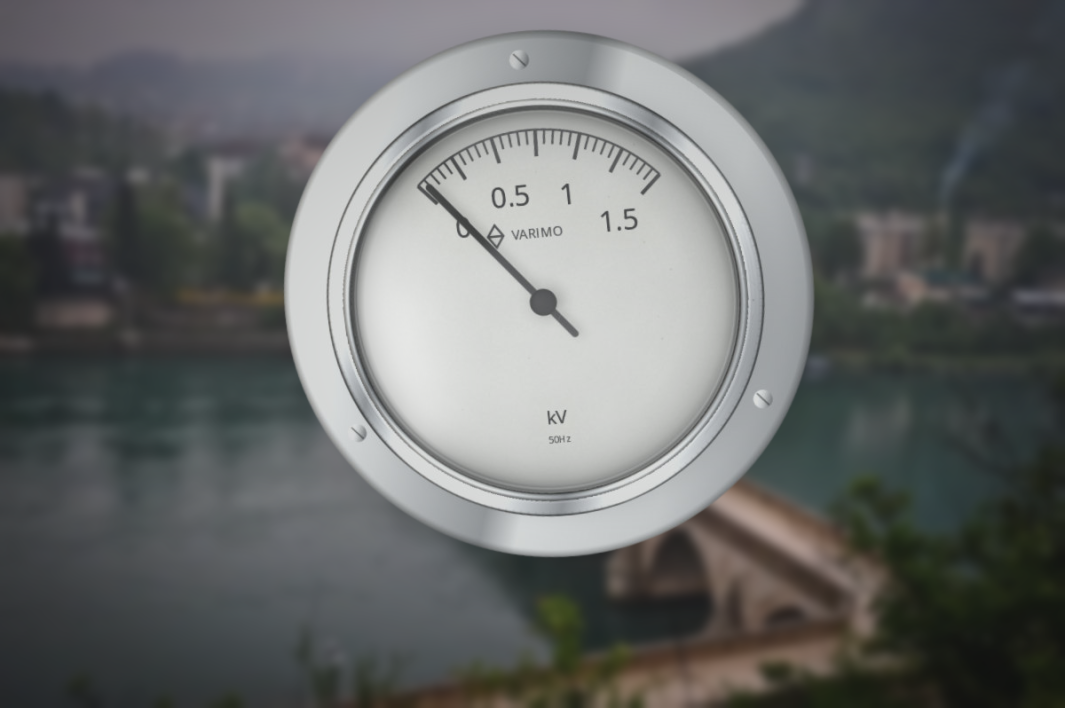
0.05,kV
